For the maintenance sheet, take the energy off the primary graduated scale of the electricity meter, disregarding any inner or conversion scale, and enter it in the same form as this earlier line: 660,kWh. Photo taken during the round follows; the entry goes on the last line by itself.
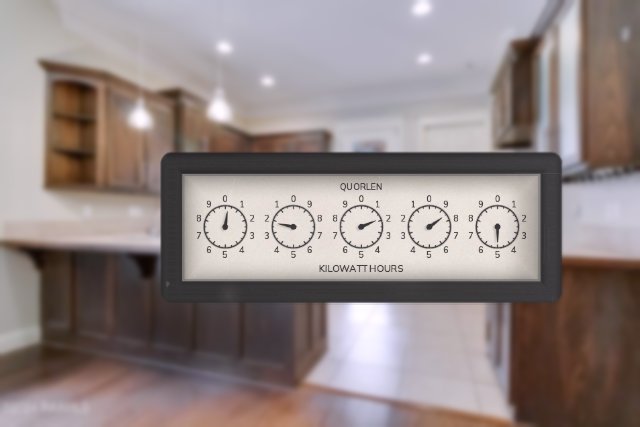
2185,kWh
